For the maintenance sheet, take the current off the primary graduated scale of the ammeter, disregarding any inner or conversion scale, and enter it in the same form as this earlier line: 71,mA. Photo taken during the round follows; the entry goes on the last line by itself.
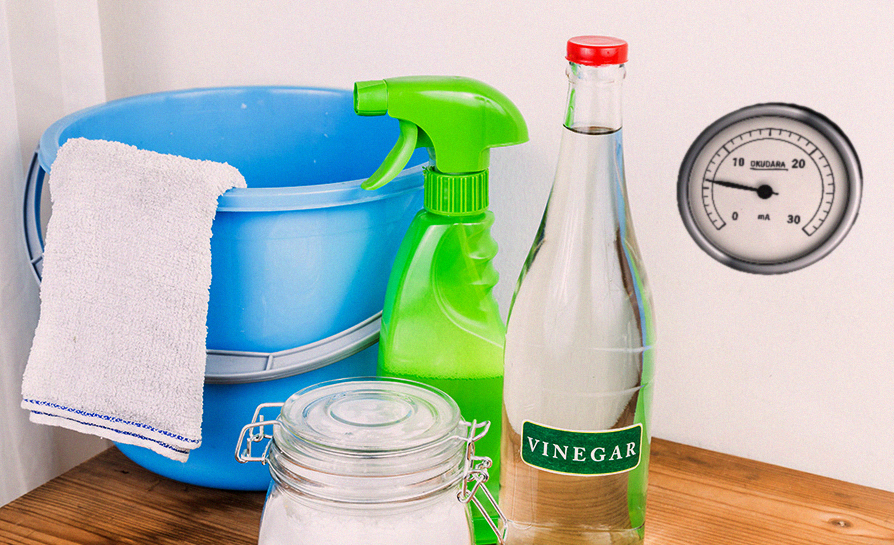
6,mA
